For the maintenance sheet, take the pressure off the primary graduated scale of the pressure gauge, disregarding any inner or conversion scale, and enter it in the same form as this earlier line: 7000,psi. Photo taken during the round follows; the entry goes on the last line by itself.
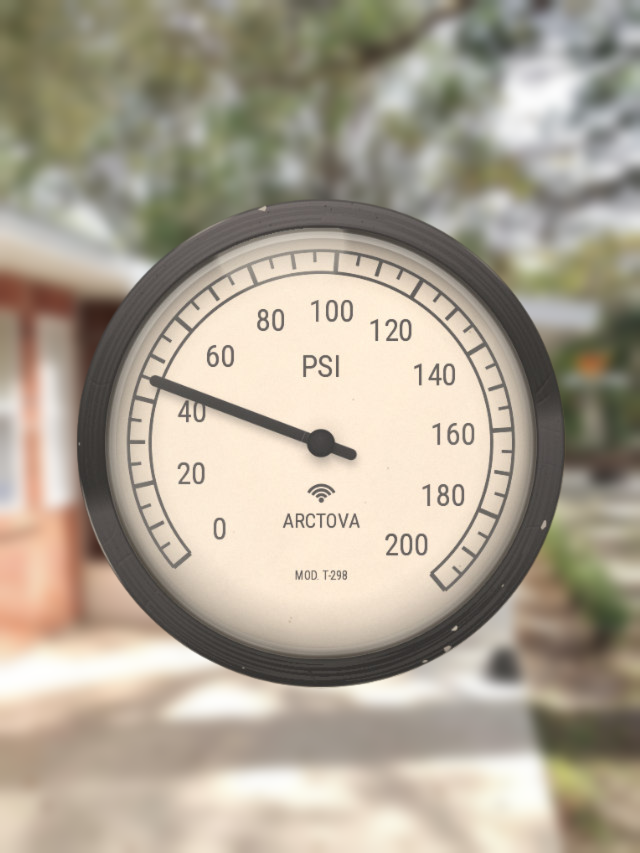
45,psi
